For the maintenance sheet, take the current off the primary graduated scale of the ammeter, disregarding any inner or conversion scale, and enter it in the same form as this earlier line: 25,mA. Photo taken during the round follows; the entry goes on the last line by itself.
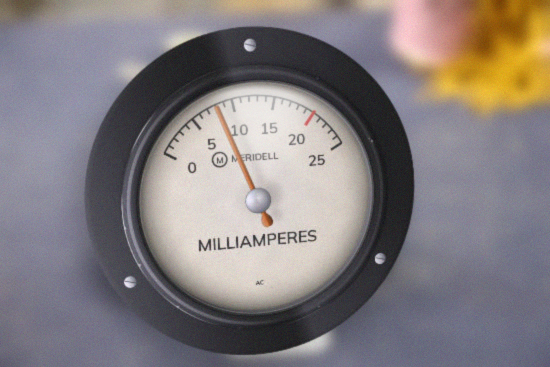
8,mA
